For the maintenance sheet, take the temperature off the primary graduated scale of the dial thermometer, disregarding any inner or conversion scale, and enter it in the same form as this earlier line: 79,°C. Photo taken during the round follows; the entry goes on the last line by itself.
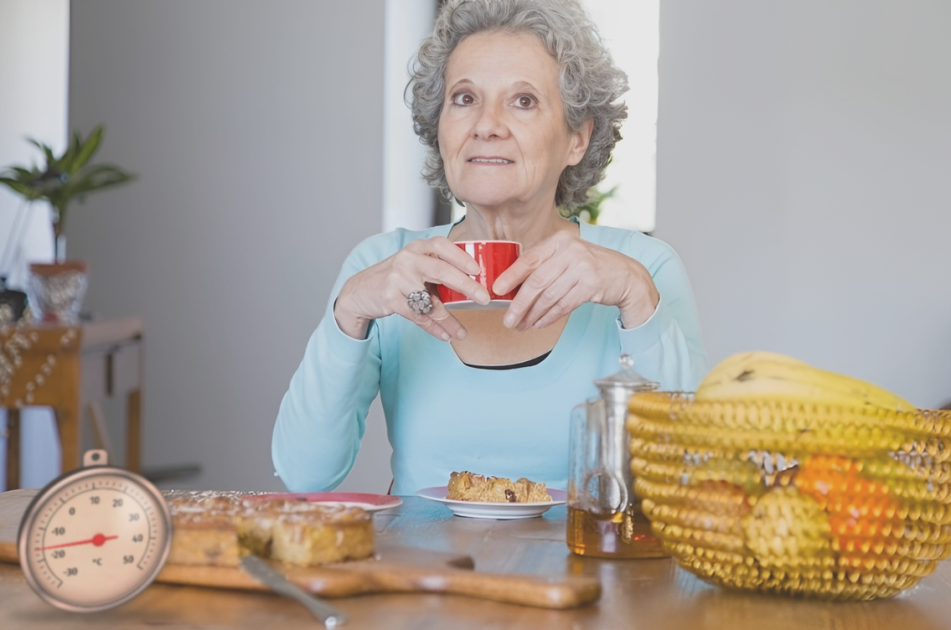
-16,°C
